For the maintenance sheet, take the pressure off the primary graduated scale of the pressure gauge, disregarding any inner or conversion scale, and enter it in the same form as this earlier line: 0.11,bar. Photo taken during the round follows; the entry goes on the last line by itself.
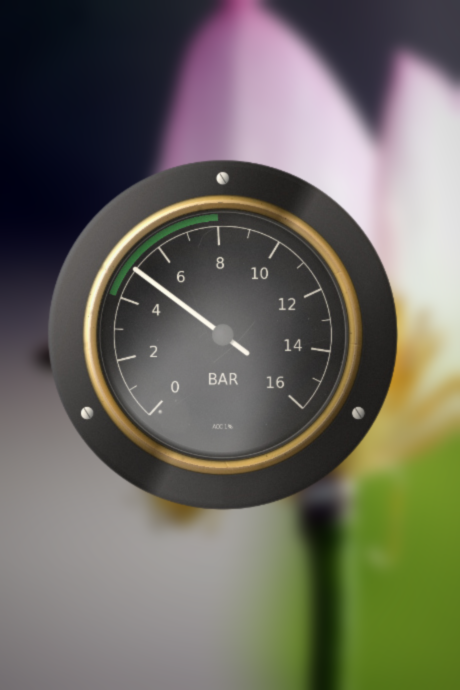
5,bar
